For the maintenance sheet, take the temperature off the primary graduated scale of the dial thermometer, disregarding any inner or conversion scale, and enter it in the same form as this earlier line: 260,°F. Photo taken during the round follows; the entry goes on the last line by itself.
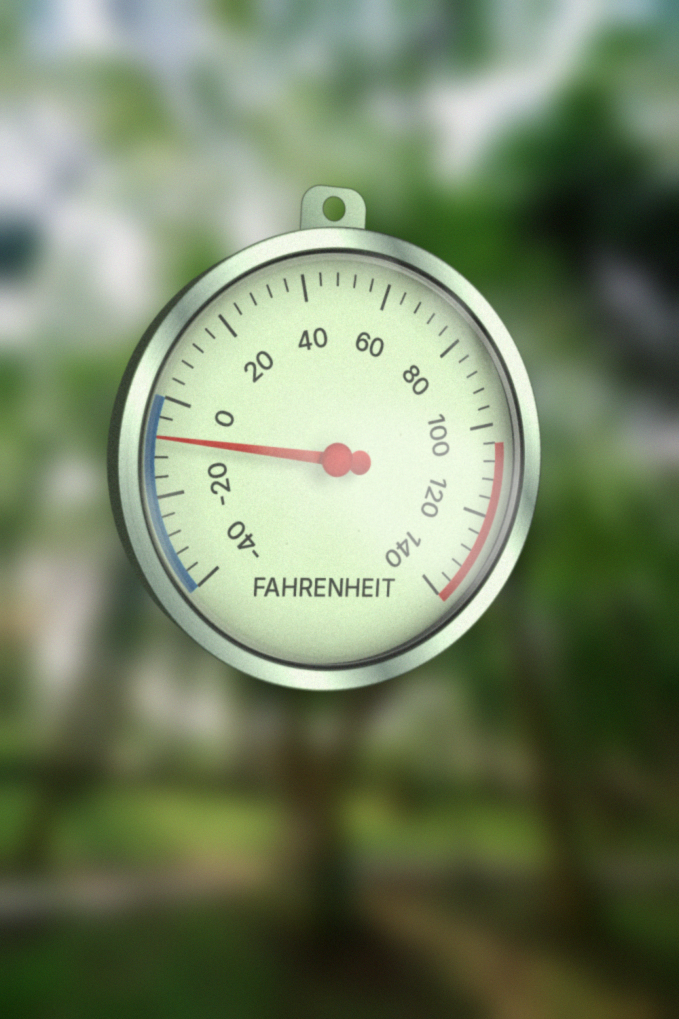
-8,°F
